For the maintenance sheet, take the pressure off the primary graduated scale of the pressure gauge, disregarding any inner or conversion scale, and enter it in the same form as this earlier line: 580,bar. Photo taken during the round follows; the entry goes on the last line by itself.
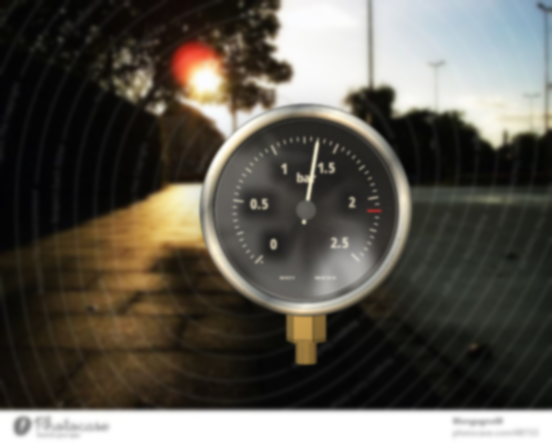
1.35,bar
